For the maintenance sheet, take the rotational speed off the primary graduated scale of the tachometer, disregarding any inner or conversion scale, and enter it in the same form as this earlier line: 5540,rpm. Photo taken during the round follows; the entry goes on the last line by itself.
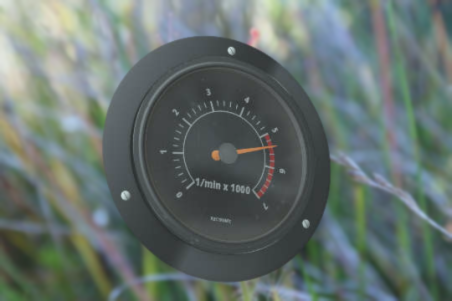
5400,rpm
